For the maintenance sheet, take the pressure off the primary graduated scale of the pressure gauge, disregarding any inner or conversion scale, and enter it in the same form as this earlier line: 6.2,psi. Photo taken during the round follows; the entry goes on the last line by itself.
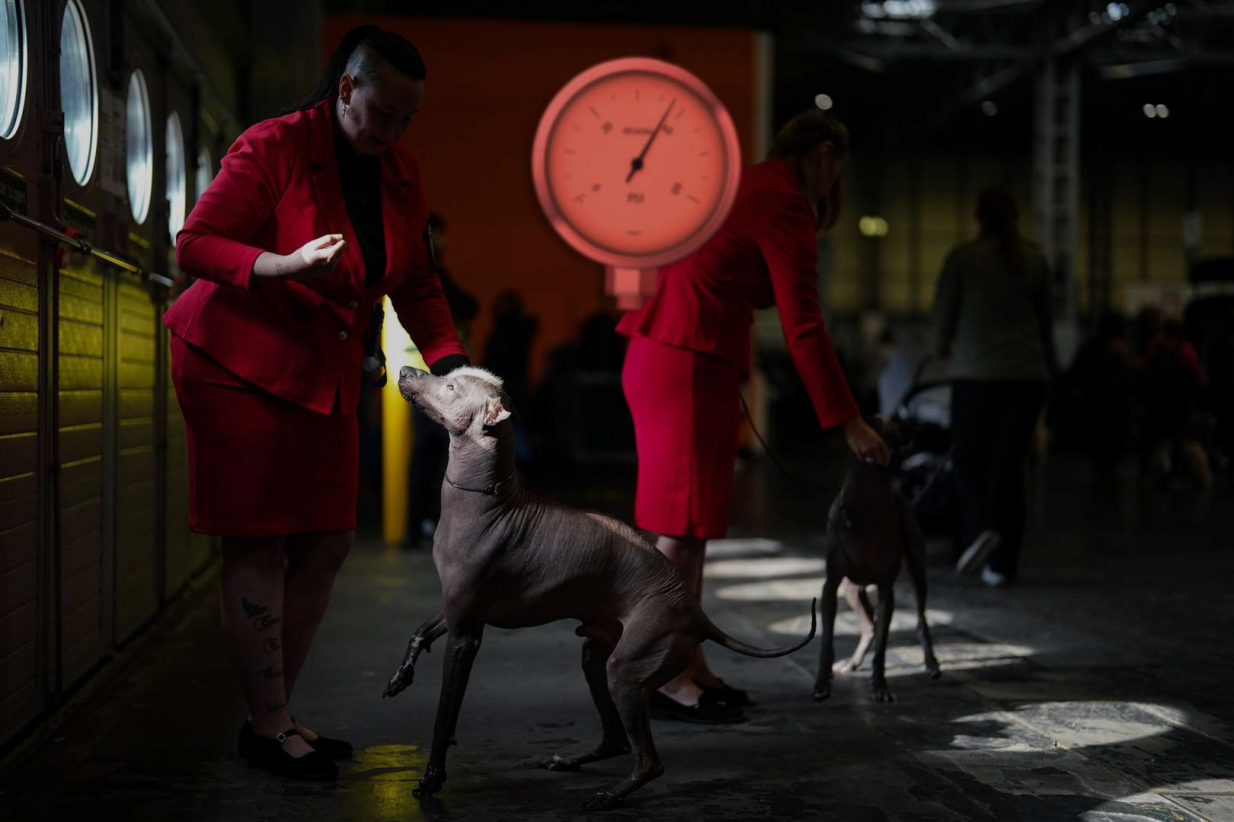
37.5,psi
